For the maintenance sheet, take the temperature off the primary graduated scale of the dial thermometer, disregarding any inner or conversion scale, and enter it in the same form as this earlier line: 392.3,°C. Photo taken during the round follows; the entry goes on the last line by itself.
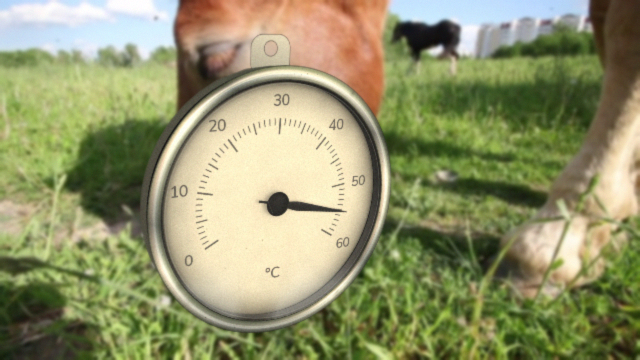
55,°C
